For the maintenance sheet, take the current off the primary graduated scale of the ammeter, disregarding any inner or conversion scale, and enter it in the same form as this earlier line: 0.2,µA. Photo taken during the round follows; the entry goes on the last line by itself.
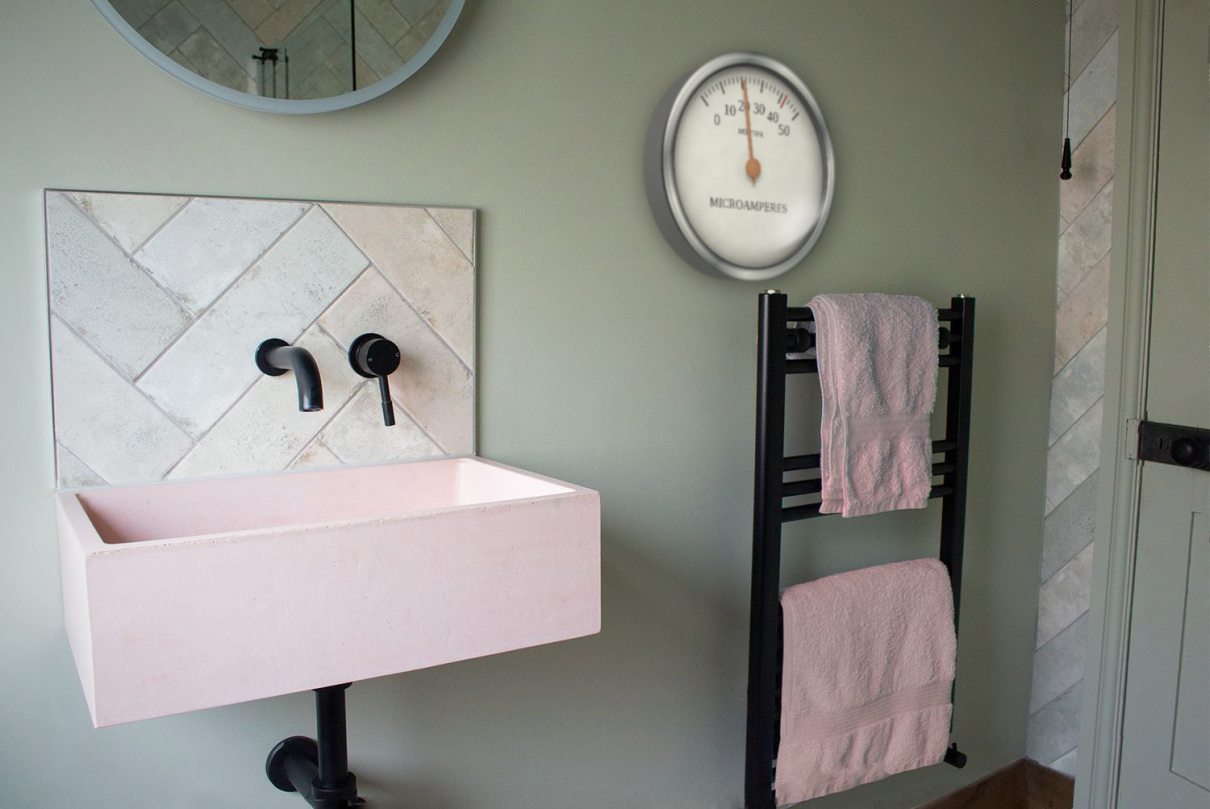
20,µA
